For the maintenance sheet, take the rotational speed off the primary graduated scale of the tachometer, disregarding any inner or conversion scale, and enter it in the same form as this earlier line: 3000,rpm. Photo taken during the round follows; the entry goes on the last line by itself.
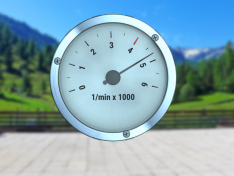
4750,rpm
